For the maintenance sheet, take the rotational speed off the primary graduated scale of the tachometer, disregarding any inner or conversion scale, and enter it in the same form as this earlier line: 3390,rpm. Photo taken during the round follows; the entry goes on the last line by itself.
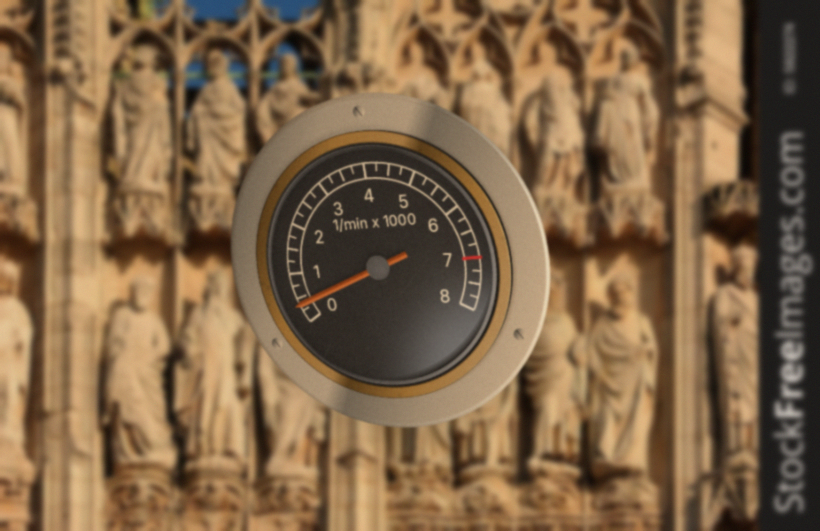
375,rpm
